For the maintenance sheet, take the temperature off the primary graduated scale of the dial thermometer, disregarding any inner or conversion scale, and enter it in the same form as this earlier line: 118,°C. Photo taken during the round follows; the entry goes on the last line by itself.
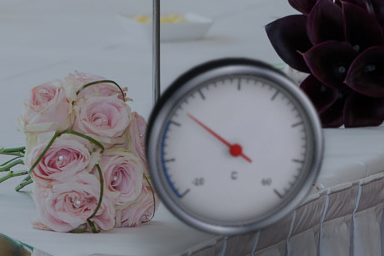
4,°C
